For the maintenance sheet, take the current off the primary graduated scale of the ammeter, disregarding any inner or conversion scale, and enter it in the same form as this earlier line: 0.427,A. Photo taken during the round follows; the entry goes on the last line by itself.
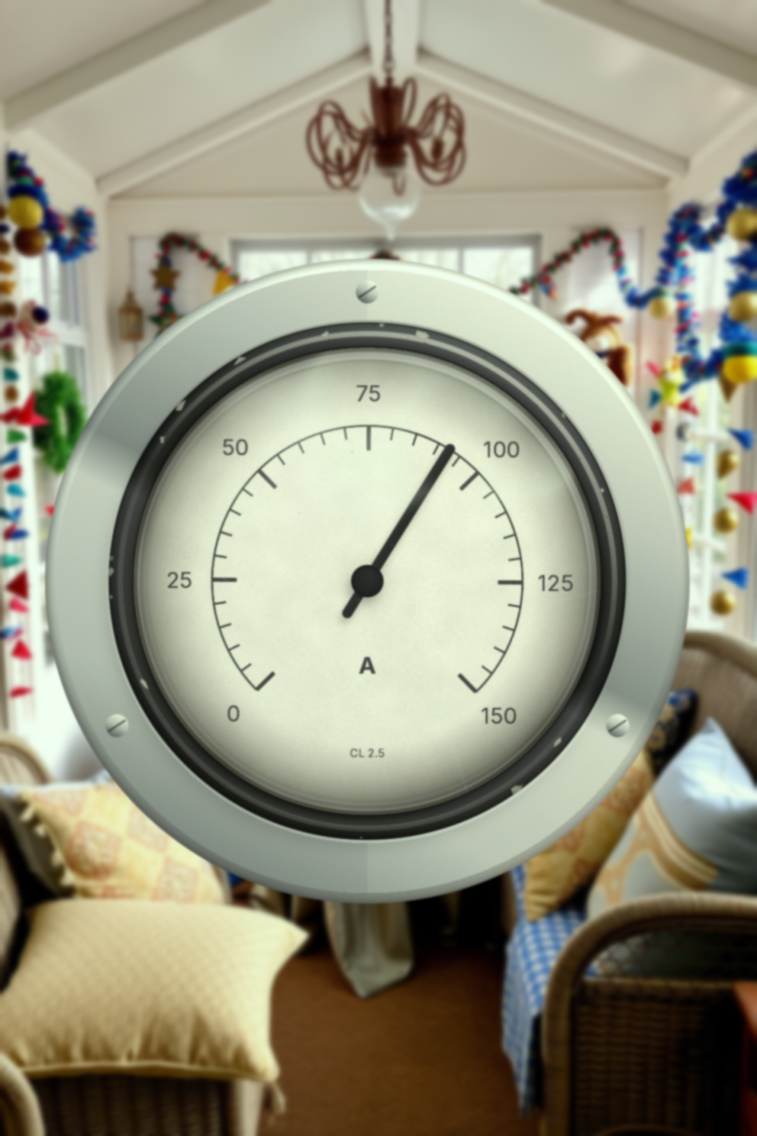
92.5,A
